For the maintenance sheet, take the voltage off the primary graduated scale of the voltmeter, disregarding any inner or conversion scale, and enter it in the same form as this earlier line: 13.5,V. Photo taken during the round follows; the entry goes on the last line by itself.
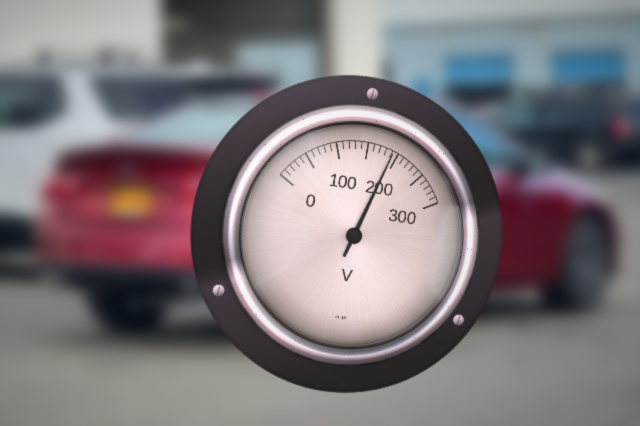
190,V
